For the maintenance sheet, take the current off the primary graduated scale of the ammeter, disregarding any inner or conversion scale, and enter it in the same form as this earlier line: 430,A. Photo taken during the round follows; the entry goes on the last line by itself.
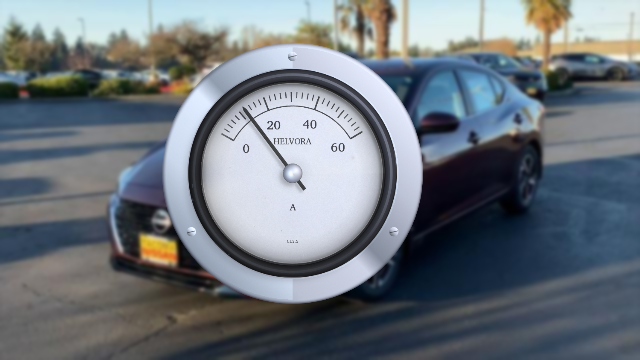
12,A
